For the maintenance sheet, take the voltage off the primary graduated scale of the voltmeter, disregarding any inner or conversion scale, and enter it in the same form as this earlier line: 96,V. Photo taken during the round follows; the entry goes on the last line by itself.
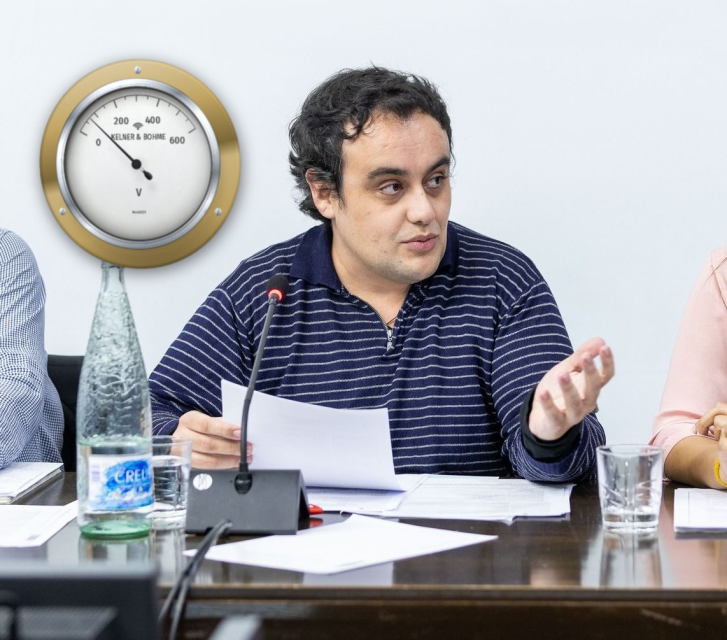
75,V
